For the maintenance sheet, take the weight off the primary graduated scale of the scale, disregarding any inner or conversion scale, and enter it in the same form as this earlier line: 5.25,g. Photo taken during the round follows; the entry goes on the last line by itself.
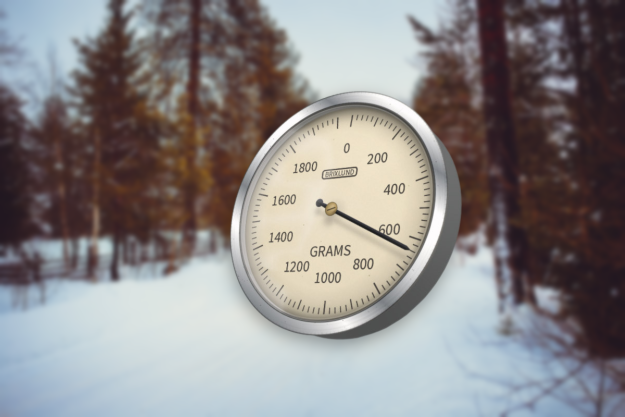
640,g
